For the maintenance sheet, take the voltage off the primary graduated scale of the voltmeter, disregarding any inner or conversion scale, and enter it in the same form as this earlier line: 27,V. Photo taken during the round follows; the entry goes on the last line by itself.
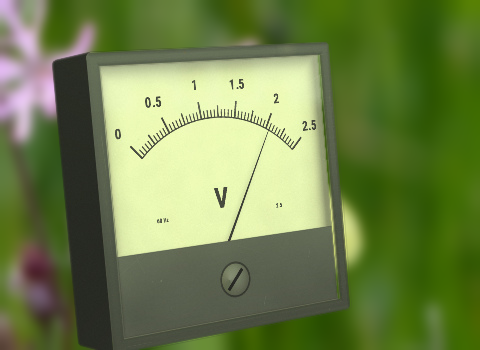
2,V
